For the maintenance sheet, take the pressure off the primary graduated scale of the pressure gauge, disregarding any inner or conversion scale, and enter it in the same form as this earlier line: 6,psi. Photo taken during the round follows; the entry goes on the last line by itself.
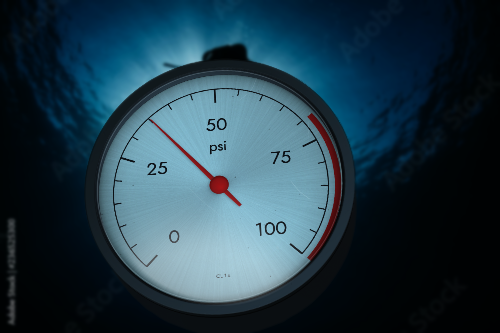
35,psi
